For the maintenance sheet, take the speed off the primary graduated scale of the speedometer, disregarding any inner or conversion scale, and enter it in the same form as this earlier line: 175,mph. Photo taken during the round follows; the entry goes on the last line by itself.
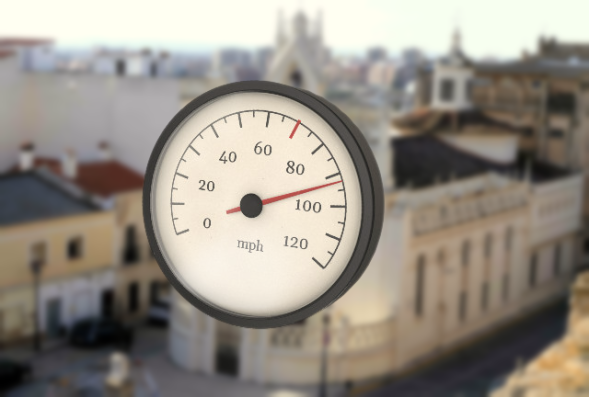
92.5,mph
